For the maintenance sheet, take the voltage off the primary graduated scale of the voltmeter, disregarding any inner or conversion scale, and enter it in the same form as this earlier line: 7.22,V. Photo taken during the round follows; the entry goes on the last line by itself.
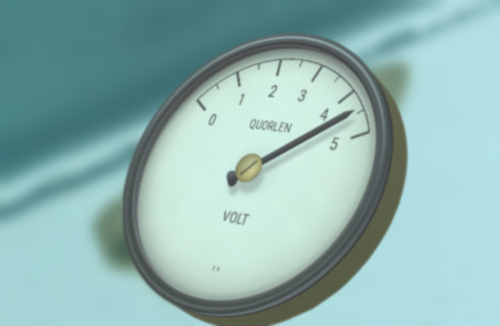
4.5,V
